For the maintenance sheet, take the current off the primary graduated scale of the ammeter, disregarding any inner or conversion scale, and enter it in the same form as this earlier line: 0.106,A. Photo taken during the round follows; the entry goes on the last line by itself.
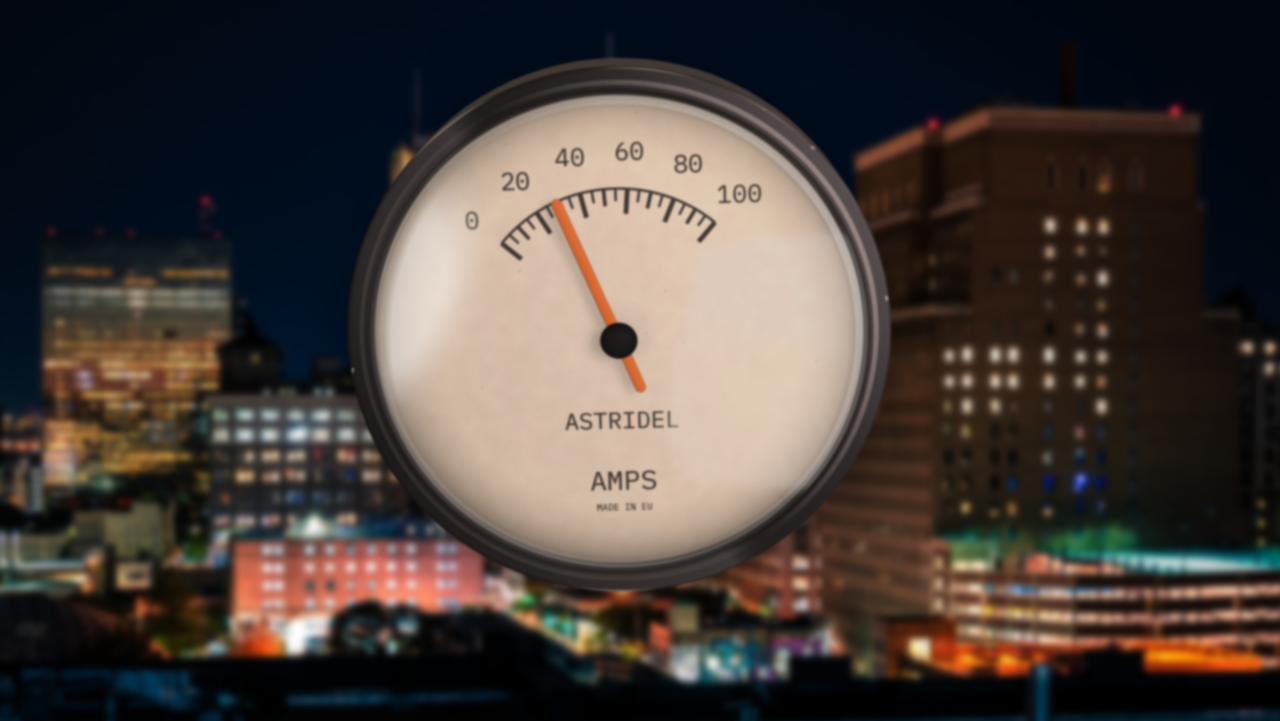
30,A
